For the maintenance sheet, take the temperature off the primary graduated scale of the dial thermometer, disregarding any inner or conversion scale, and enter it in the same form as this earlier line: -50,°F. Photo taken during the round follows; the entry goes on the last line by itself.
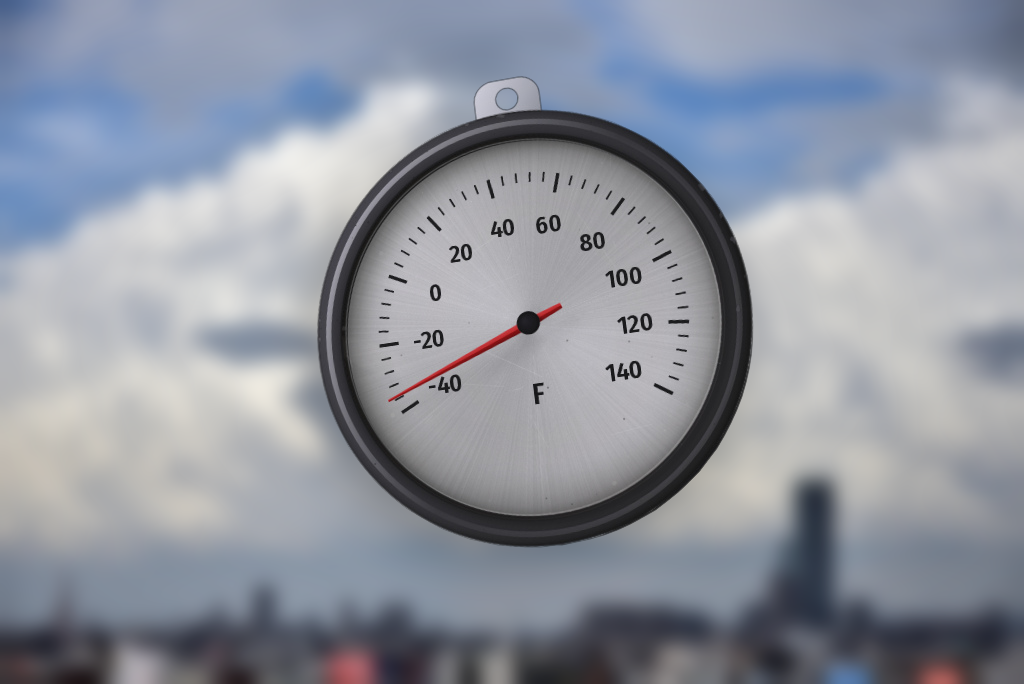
-36,°F
